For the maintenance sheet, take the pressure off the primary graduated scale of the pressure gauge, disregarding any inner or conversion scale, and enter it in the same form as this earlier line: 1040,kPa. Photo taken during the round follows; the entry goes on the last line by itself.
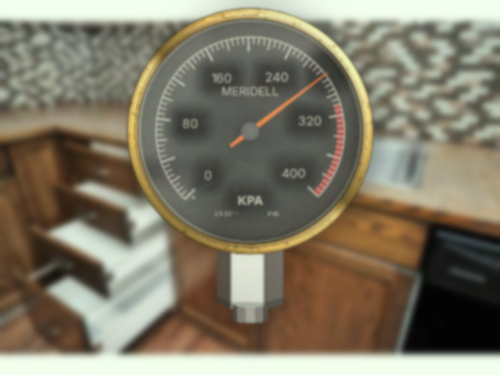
280,kPa
